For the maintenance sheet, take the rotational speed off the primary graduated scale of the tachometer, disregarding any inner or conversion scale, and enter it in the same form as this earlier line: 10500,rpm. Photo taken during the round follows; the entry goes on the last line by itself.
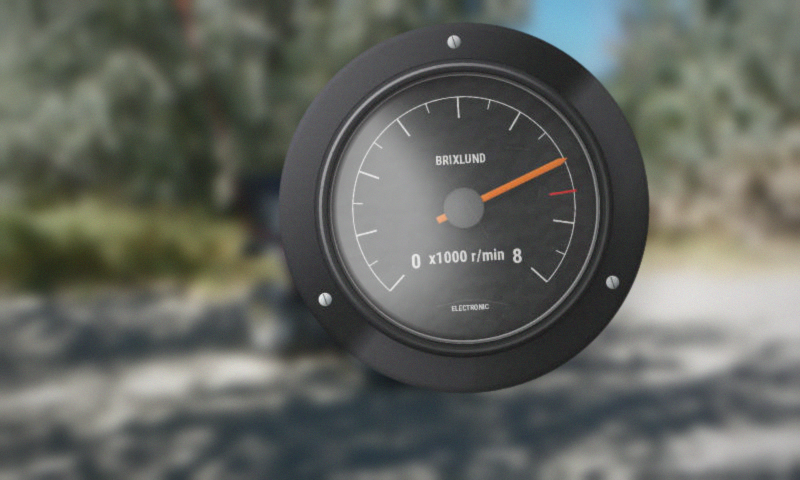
6000,rpm
